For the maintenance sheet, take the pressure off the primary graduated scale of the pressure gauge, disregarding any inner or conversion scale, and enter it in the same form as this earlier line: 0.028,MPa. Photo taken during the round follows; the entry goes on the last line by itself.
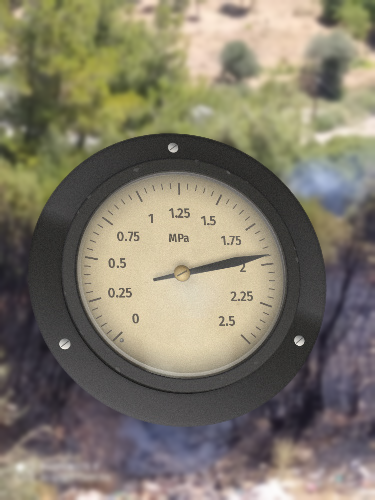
1.95,MPa
